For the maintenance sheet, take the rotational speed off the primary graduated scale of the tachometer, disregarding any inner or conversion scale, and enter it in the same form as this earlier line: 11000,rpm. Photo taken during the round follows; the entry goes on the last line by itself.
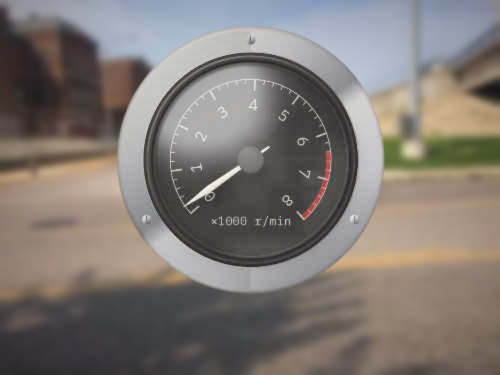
200,rpm
